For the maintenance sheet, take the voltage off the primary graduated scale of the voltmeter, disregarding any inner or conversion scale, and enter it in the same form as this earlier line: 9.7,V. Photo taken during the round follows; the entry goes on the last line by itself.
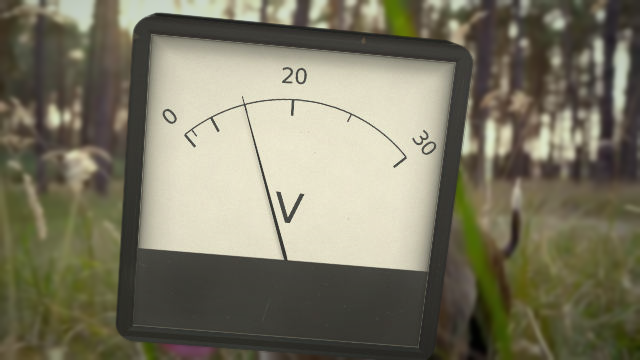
15,V
